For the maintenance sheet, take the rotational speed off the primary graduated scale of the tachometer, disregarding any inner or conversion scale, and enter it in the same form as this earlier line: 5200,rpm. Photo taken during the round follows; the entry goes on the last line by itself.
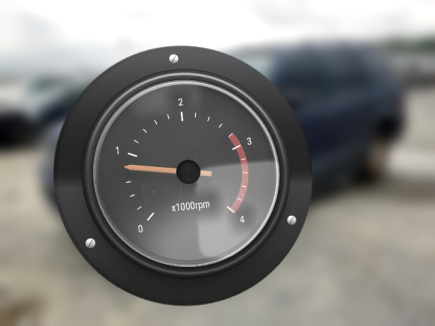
800,rpm
